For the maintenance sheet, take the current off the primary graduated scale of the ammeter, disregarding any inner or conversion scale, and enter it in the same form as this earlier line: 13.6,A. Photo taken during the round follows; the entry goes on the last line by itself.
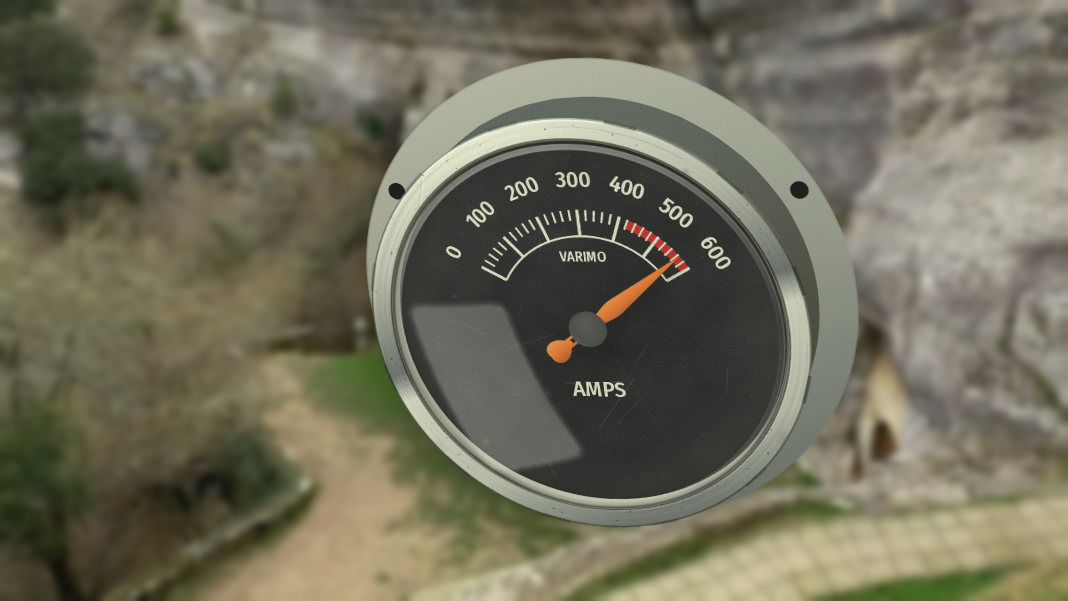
560,A
